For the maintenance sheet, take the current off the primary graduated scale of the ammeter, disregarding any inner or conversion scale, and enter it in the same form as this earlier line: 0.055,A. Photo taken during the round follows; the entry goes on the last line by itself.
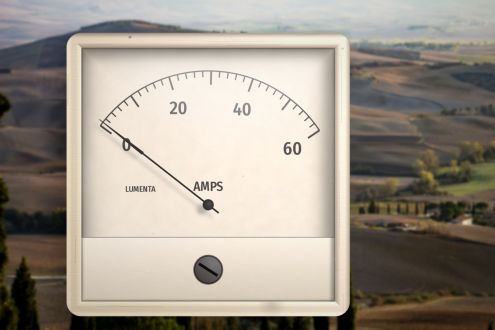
1,A
